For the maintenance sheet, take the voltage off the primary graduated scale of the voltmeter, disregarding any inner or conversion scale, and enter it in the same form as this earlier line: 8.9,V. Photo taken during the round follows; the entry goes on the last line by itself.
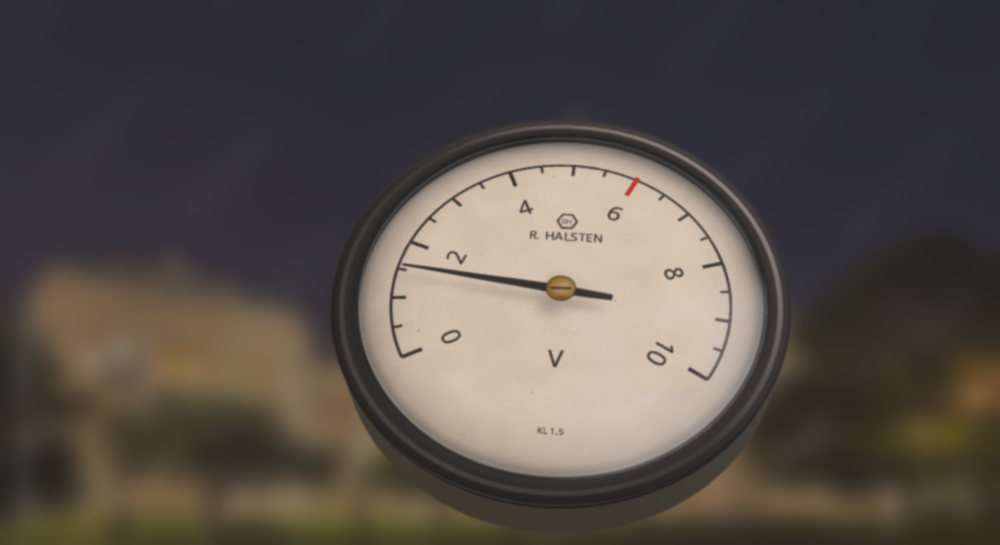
1.5,V
